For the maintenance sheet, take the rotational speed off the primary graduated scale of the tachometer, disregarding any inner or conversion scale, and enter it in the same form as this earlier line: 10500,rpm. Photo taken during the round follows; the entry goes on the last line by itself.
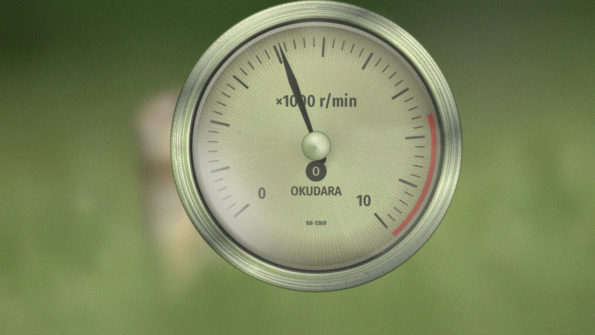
4100,rpm
